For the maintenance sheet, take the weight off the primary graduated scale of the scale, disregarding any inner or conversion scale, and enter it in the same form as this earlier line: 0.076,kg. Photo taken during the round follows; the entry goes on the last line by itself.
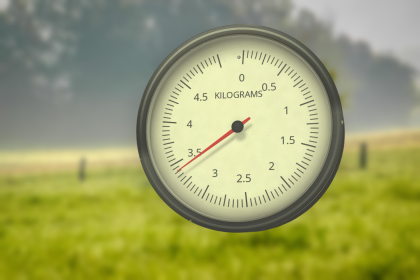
3.4,kg
